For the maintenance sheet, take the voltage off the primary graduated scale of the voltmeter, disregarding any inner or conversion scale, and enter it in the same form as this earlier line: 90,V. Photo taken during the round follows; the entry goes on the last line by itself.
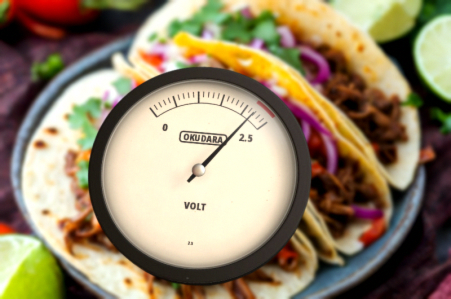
2.2,V
